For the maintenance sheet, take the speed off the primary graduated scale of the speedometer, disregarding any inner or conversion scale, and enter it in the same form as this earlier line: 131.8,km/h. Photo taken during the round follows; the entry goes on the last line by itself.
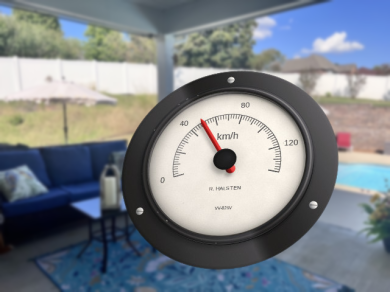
50,km/h
